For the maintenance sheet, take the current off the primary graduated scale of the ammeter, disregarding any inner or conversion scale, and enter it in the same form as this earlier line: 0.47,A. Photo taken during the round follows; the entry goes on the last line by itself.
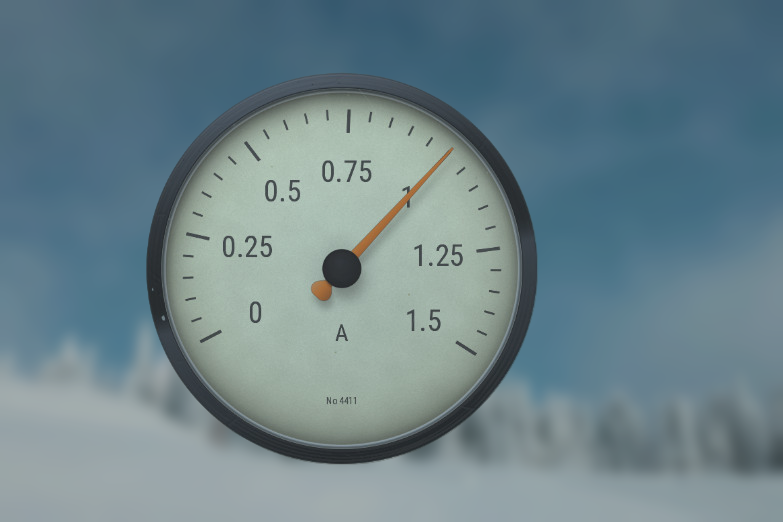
1,A
